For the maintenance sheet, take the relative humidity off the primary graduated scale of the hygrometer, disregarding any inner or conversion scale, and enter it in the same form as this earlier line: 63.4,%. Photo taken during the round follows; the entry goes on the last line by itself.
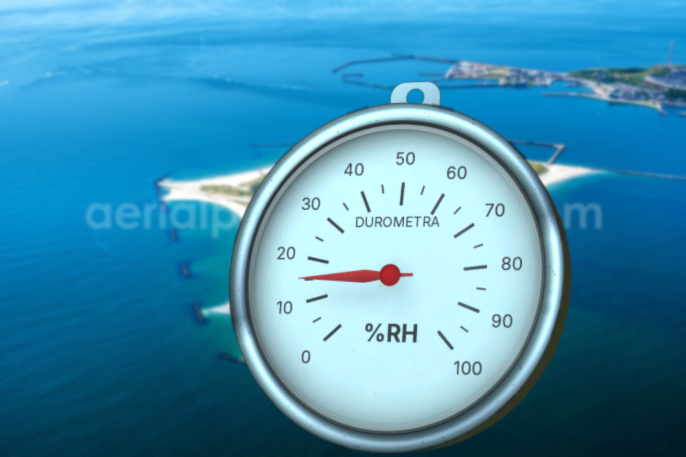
15,%
